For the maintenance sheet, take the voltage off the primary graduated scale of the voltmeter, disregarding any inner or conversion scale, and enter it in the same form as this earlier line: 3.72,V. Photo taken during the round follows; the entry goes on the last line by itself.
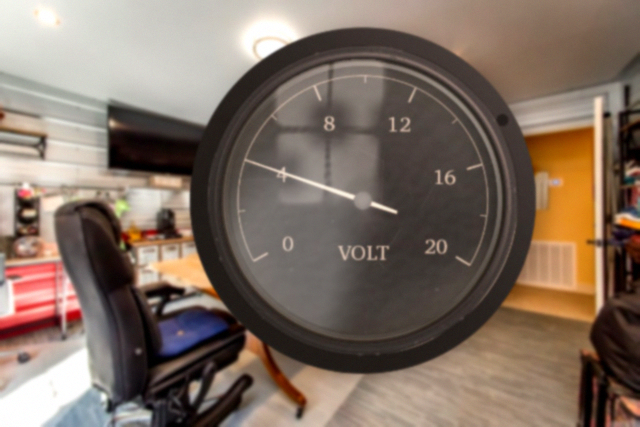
4,V
